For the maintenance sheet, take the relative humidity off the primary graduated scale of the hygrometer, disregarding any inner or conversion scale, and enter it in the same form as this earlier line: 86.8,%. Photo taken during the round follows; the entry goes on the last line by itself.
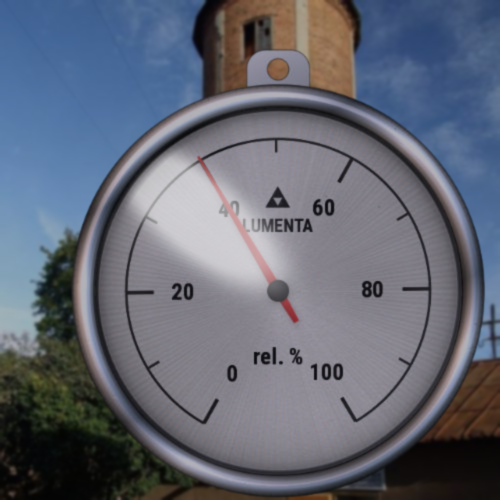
40,%
